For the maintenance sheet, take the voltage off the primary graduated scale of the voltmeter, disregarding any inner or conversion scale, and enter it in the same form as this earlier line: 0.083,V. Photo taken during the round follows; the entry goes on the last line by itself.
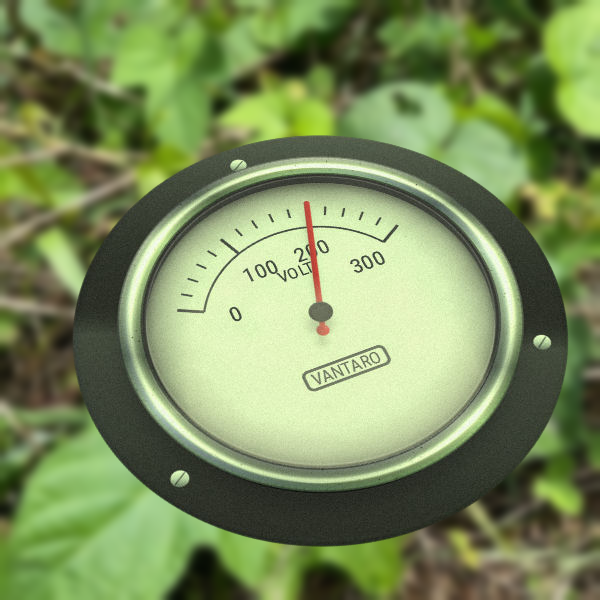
200,V
